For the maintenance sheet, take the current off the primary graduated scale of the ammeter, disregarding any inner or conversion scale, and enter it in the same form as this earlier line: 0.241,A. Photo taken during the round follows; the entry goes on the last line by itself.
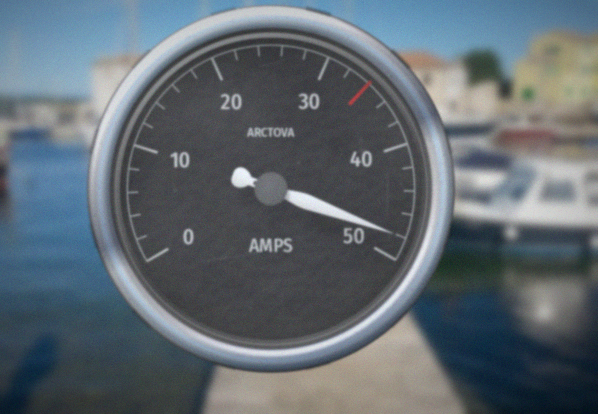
48,A
